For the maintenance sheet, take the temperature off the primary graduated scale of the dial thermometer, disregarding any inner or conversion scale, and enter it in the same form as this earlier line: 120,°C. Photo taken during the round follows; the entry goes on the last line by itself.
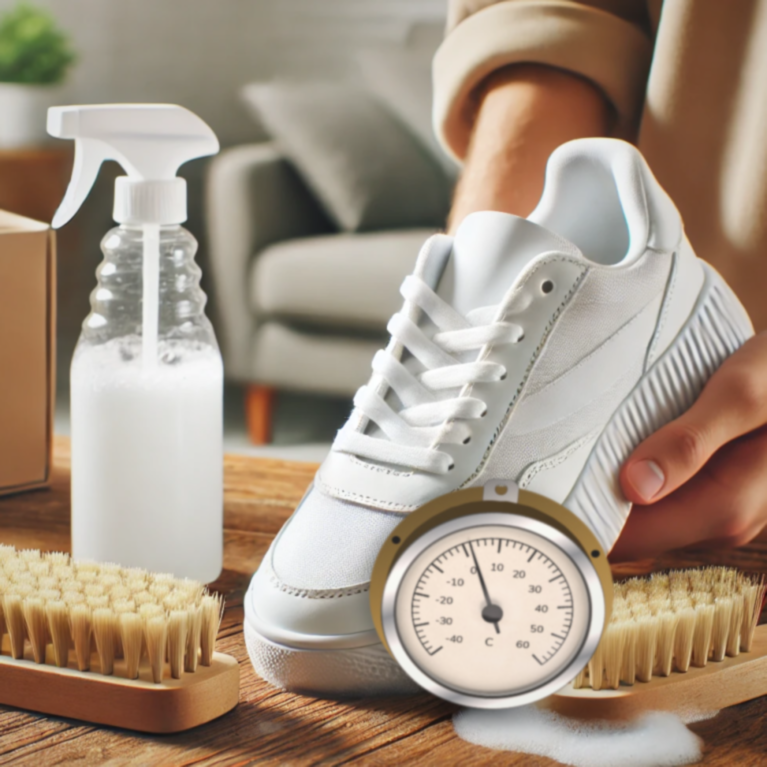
2,°C
